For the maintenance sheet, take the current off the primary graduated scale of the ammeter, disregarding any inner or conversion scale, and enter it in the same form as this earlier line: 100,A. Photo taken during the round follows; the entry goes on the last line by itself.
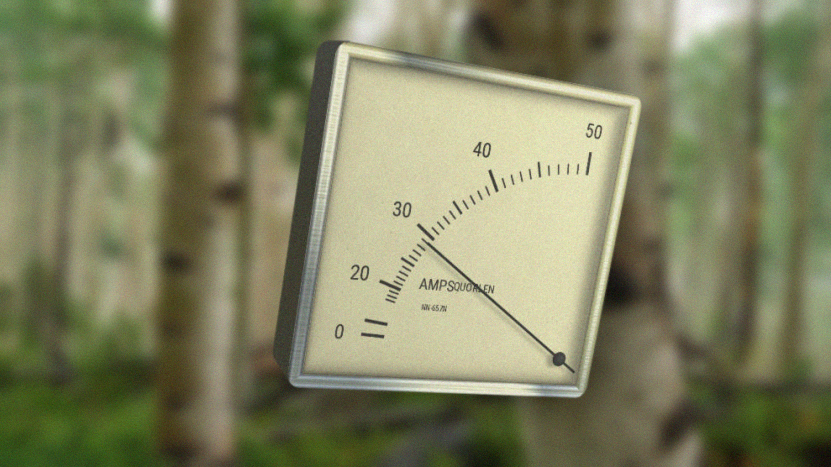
29,A
